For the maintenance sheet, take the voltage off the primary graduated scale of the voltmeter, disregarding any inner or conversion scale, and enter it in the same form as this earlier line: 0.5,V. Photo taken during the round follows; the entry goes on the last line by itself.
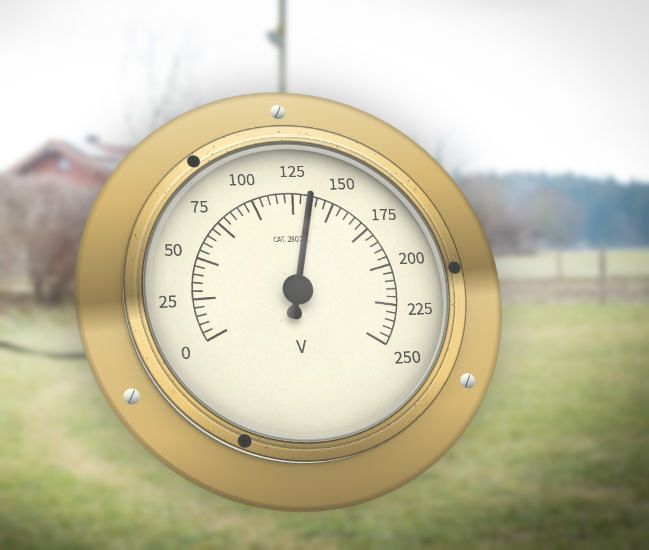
135,V
